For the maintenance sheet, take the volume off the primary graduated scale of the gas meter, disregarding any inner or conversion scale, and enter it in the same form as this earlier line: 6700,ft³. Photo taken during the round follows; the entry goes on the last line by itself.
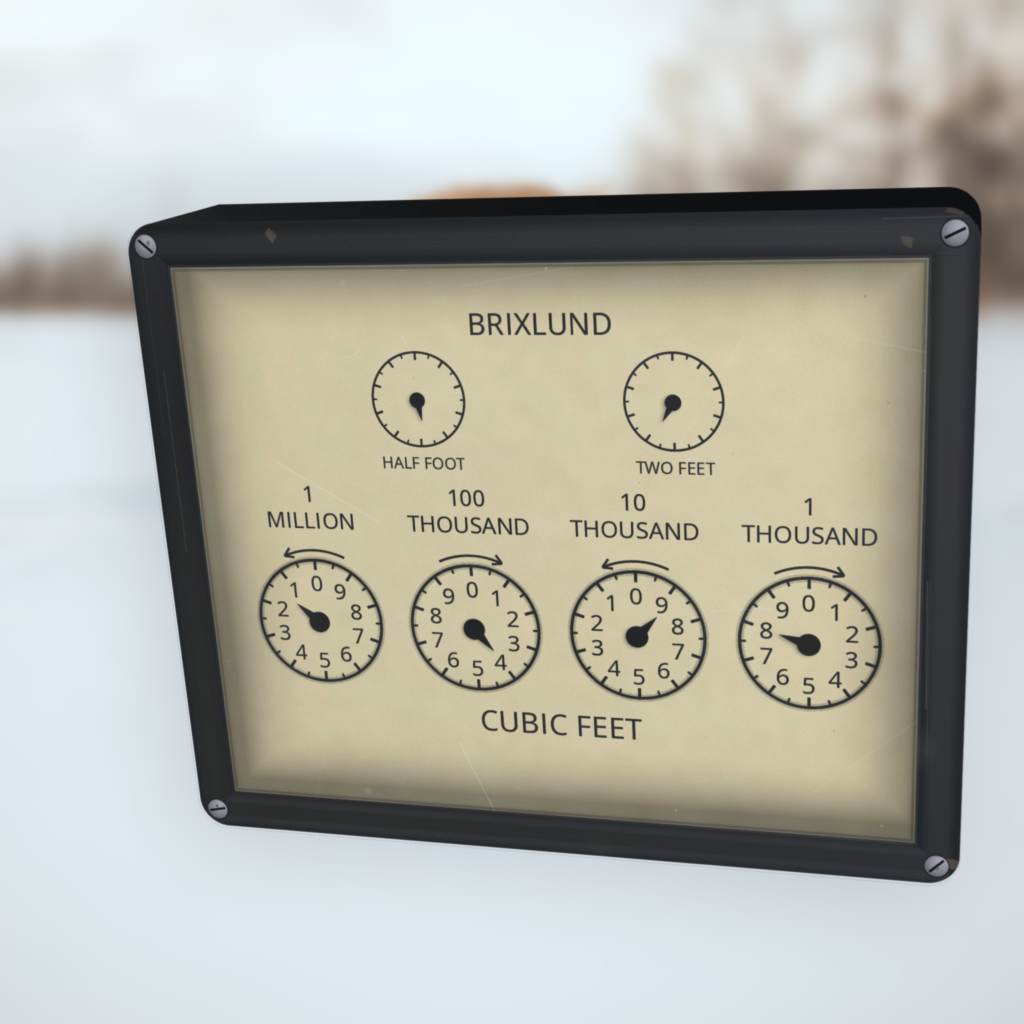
138800,ft³
